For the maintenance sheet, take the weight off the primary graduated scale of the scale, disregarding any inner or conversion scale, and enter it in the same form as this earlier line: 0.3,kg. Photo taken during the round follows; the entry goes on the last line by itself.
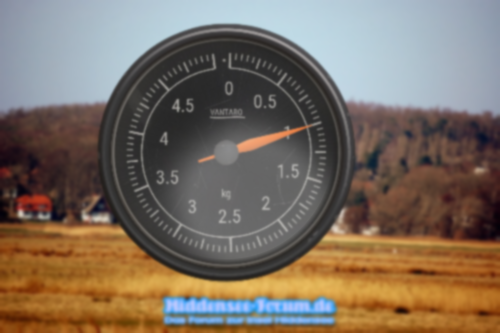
1,kg
